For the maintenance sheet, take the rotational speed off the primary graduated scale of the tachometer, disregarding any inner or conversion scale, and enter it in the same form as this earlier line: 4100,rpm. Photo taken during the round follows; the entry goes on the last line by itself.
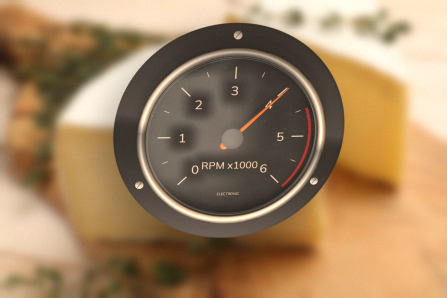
4000,rpm
